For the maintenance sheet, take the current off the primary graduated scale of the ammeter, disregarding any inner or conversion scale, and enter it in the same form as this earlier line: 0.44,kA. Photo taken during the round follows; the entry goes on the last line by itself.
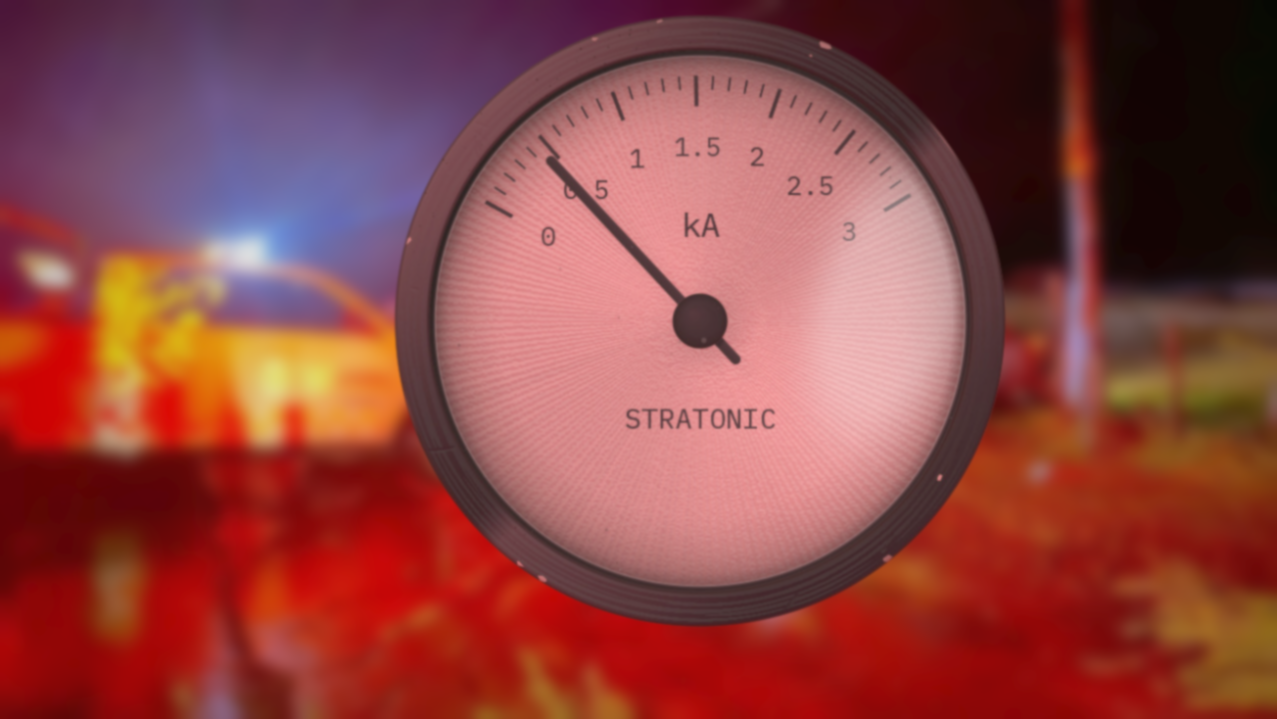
0.45,kA
